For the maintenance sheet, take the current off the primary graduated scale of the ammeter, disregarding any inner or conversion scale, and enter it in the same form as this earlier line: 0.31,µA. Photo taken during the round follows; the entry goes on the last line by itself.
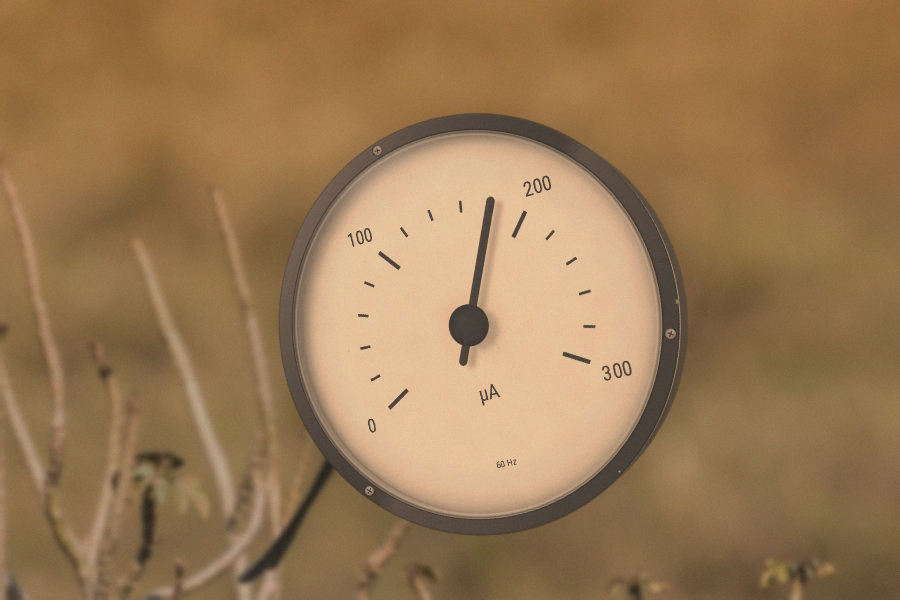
180,µA
